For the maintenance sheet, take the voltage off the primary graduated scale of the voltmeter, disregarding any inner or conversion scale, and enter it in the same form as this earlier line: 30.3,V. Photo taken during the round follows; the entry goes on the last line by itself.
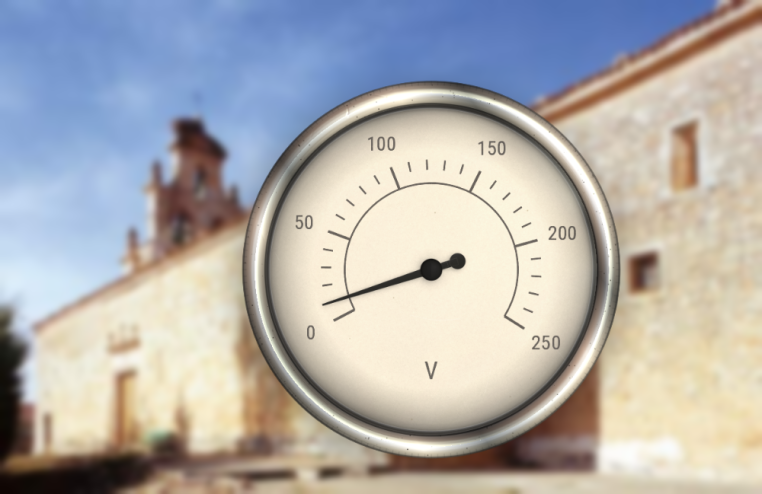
10,V
